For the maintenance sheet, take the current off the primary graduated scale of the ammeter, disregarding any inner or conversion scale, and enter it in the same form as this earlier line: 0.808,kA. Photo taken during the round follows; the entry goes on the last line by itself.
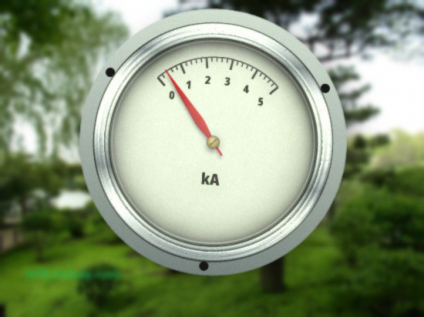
0.4,kA
